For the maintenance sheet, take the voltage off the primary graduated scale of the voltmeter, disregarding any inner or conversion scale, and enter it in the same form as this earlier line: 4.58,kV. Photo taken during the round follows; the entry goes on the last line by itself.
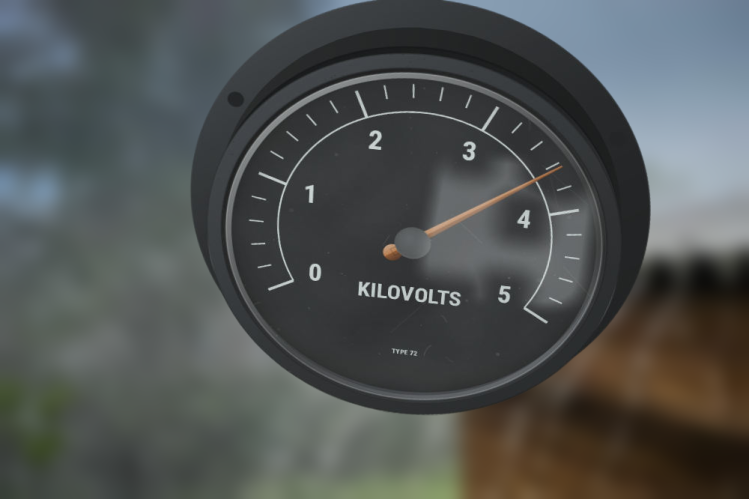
3.6,kV
